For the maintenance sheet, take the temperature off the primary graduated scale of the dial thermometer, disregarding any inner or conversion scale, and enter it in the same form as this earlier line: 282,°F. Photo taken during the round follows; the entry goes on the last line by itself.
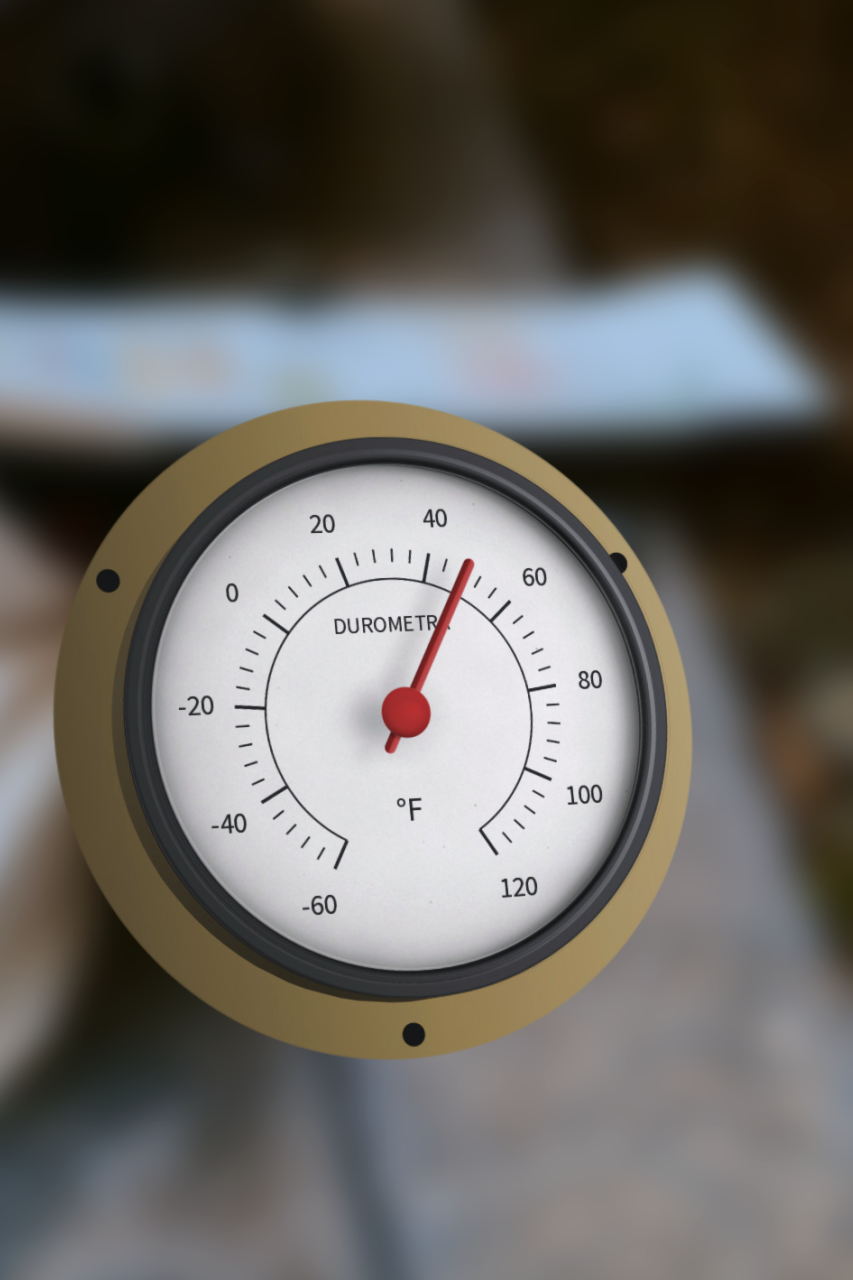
48,°F
